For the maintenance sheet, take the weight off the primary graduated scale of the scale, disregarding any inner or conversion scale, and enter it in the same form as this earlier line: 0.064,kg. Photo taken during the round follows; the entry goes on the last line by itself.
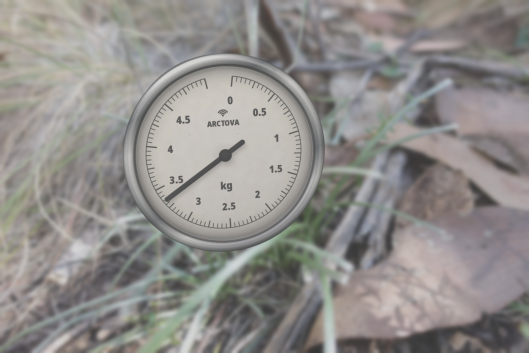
3.35,kg
